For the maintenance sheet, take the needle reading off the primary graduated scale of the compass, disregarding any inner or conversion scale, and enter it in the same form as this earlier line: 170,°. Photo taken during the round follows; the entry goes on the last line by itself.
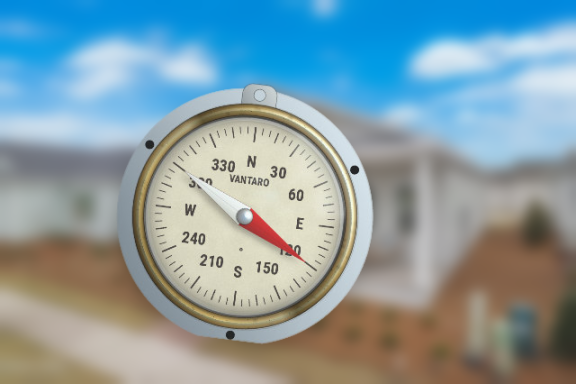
120,°
